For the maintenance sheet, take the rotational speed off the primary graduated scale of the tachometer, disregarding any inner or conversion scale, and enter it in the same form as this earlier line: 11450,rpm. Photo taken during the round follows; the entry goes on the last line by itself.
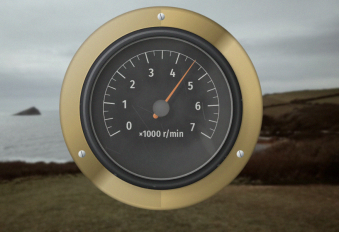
4500,rpm
